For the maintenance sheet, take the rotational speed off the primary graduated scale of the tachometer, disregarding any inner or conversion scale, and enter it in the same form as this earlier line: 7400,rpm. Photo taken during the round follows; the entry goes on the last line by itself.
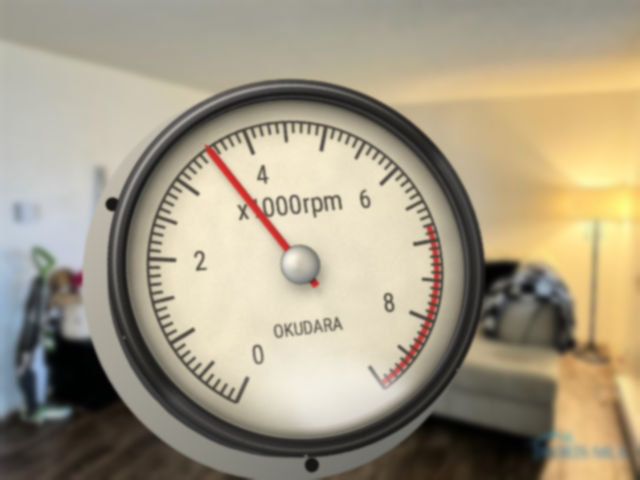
3500,rpm
